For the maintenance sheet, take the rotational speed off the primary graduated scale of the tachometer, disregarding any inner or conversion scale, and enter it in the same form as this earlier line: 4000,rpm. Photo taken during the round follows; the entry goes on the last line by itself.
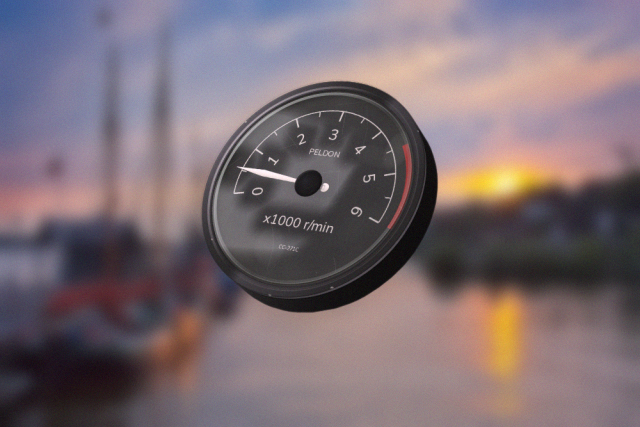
500,rpm
